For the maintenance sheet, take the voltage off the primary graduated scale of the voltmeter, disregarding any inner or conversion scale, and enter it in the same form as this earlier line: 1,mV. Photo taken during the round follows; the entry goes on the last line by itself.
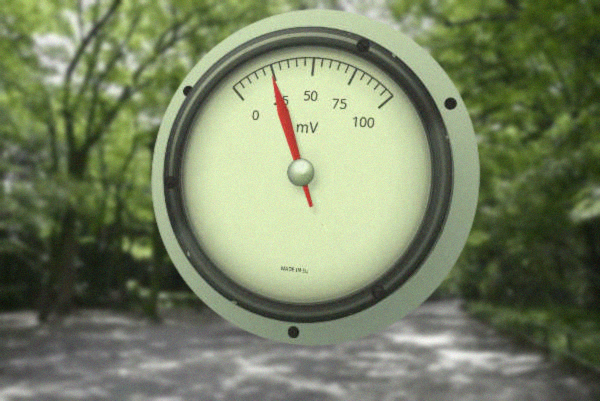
25,mV
